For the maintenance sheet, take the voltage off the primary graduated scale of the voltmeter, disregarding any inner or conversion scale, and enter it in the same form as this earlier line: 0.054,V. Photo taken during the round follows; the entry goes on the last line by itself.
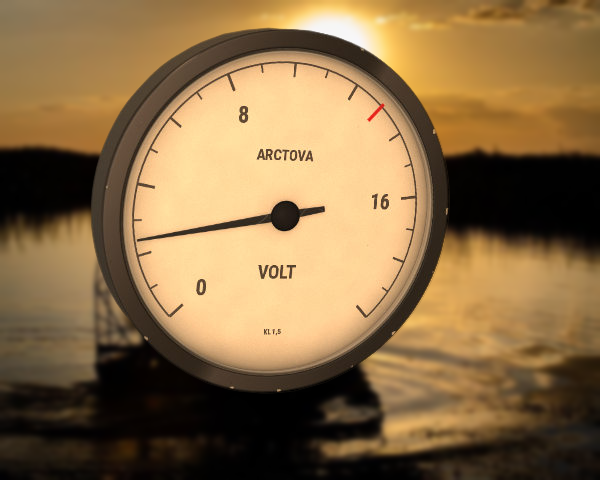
2.5,V
